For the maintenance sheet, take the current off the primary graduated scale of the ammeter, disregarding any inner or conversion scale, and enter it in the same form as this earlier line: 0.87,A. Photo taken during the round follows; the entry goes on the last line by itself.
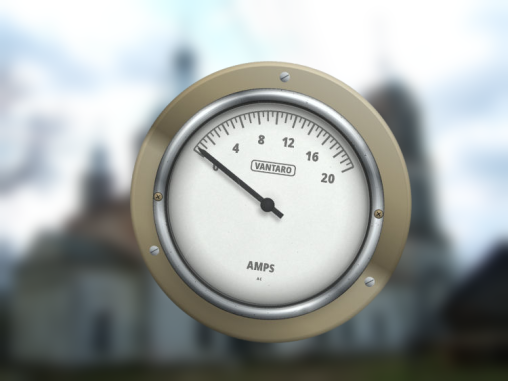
0.5,A
